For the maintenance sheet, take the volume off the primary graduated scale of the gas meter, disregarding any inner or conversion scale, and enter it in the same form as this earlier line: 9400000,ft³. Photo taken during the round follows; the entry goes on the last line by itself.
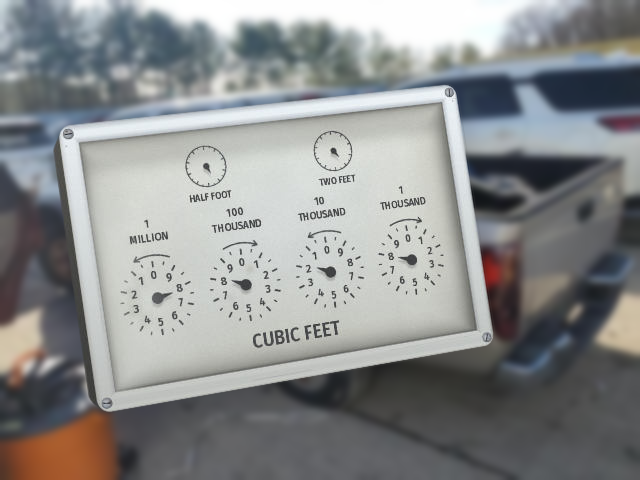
781800,ft³
